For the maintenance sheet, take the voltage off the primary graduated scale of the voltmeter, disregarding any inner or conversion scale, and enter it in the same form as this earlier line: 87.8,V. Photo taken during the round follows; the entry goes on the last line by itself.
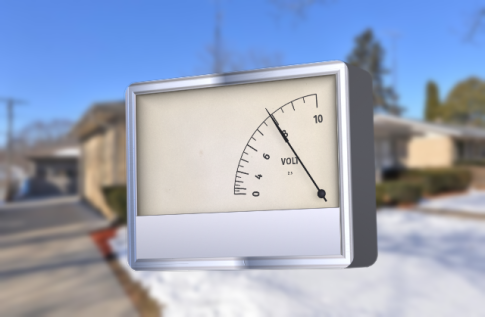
8,V
